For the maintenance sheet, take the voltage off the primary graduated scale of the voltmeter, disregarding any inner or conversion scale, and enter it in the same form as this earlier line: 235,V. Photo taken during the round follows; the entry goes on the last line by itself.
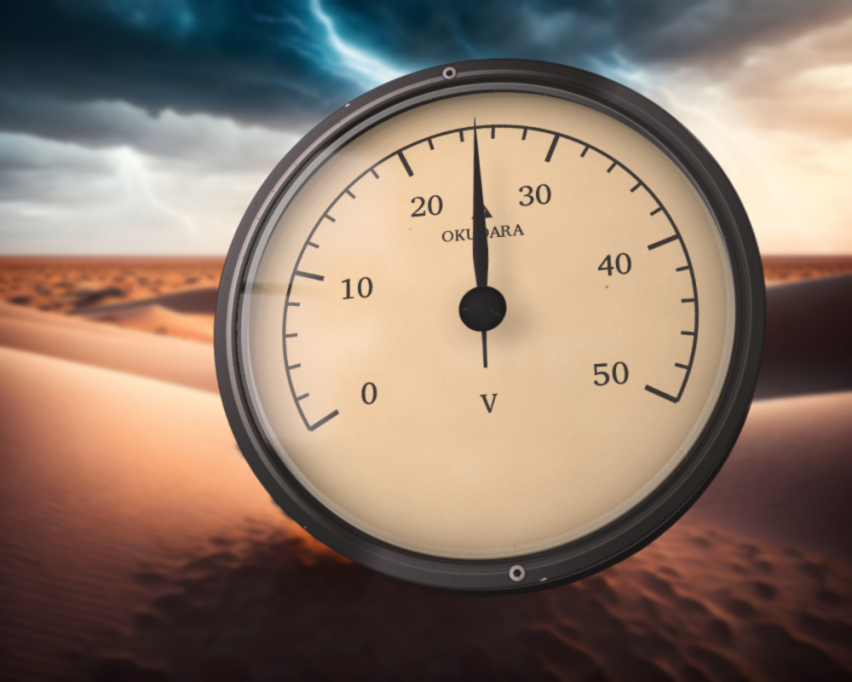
25,V
